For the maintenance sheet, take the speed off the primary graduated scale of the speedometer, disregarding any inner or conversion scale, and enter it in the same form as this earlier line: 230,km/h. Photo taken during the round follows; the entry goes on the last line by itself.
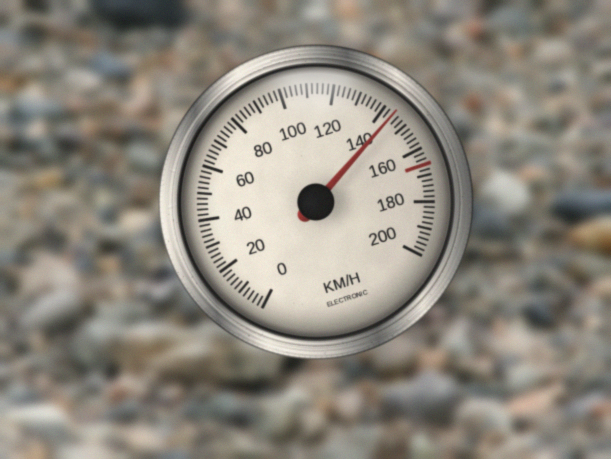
144,km/h
